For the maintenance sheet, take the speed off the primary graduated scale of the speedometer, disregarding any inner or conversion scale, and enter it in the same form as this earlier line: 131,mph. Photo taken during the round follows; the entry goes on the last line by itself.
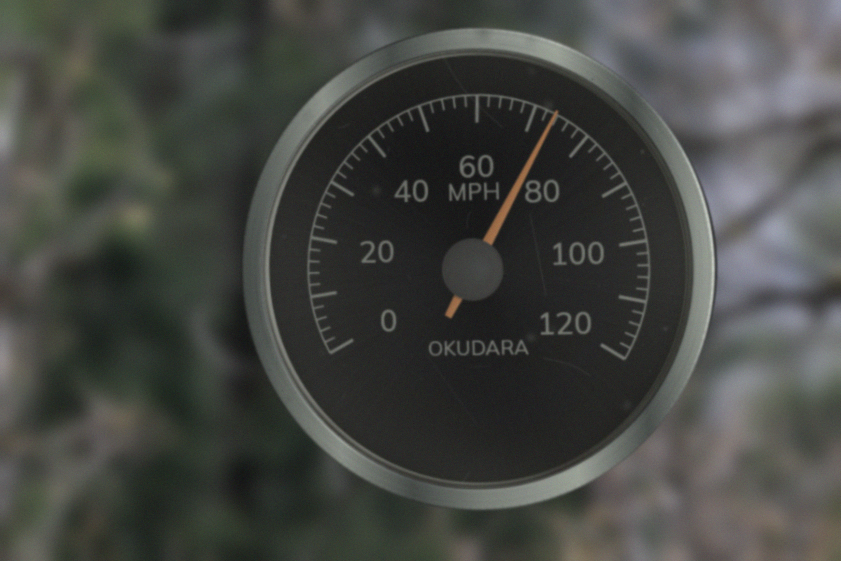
74,mph
